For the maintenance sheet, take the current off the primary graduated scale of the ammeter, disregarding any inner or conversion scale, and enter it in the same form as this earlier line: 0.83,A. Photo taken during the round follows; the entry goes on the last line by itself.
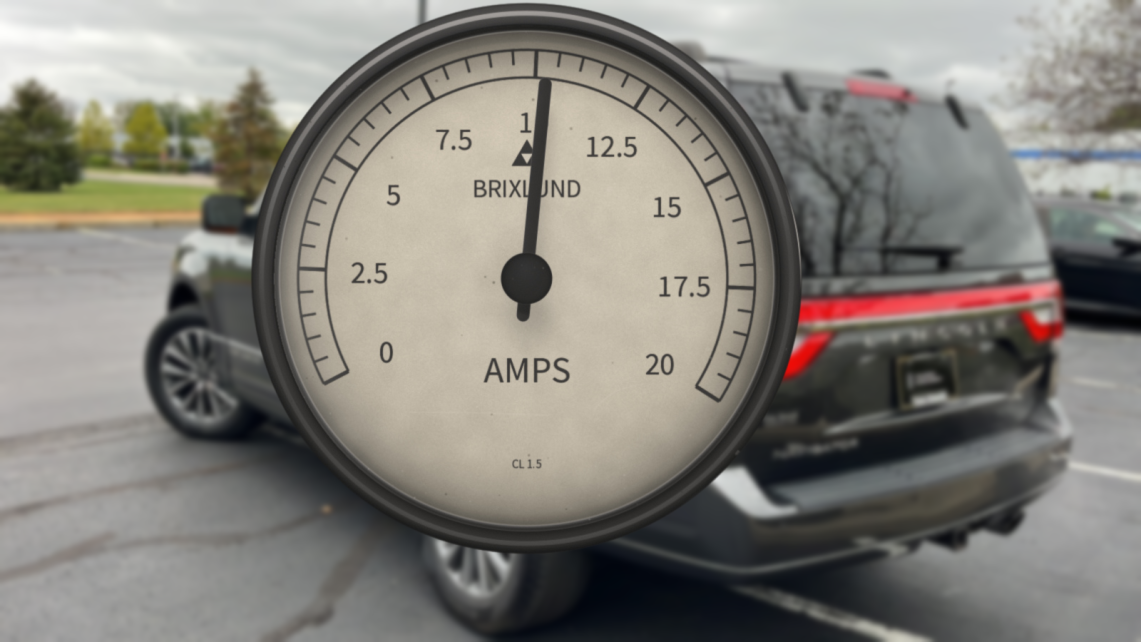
10.25,A
